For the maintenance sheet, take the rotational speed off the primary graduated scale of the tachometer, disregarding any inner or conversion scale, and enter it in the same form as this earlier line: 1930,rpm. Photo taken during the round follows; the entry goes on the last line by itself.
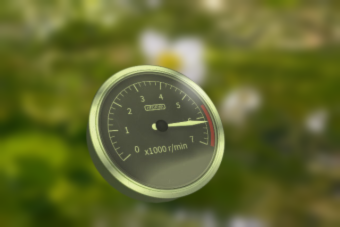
6200,rpm
